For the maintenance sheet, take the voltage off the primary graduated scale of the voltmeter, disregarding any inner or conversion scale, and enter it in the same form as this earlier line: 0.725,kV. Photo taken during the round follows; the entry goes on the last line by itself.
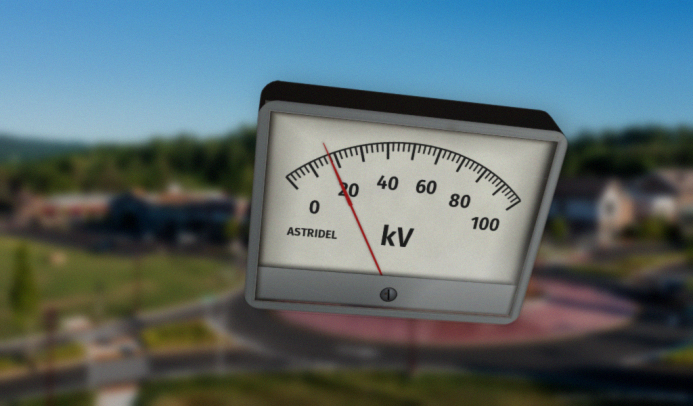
18,kV
